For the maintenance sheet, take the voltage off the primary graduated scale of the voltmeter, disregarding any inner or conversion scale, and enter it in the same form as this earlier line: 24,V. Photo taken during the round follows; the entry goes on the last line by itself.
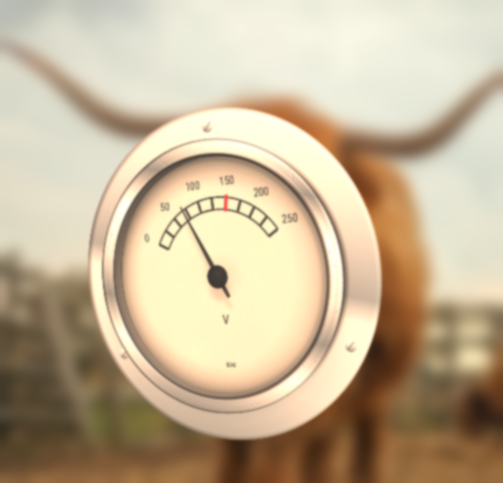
75,V
